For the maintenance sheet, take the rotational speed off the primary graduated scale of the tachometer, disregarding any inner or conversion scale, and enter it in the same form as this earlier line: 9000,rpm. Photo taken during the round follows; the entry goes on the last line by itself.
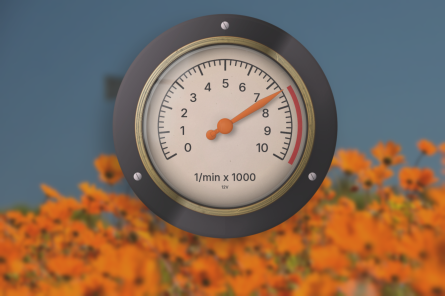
7400,rpm
